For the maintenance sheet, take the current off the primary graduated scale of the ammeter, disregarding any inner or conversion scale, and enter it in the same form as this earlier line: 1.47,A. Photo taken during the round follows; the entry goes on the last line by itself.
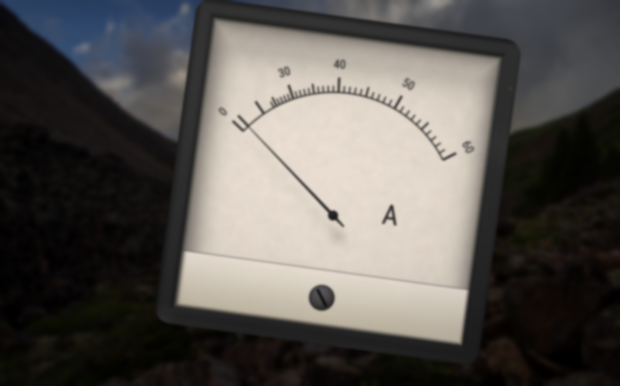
10,A
